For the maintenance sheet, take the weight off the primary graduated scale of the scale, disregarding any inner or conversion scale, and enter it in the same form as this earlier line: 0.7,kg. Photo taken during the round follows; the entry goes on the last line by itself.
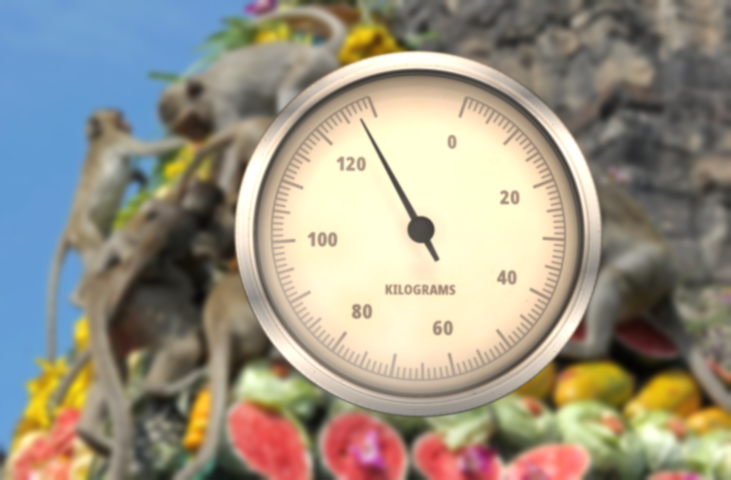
127,kg
